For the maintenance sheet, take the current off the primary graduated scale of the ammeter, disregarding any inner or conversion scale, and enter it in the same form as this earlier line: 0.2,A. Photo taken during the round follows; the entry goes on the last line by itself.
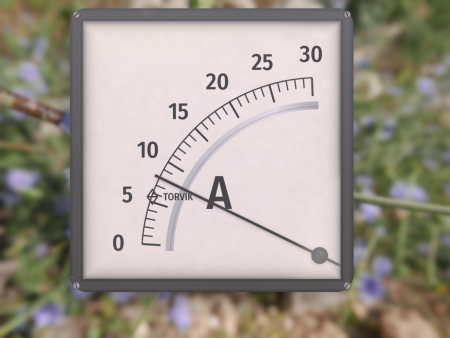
8,A
